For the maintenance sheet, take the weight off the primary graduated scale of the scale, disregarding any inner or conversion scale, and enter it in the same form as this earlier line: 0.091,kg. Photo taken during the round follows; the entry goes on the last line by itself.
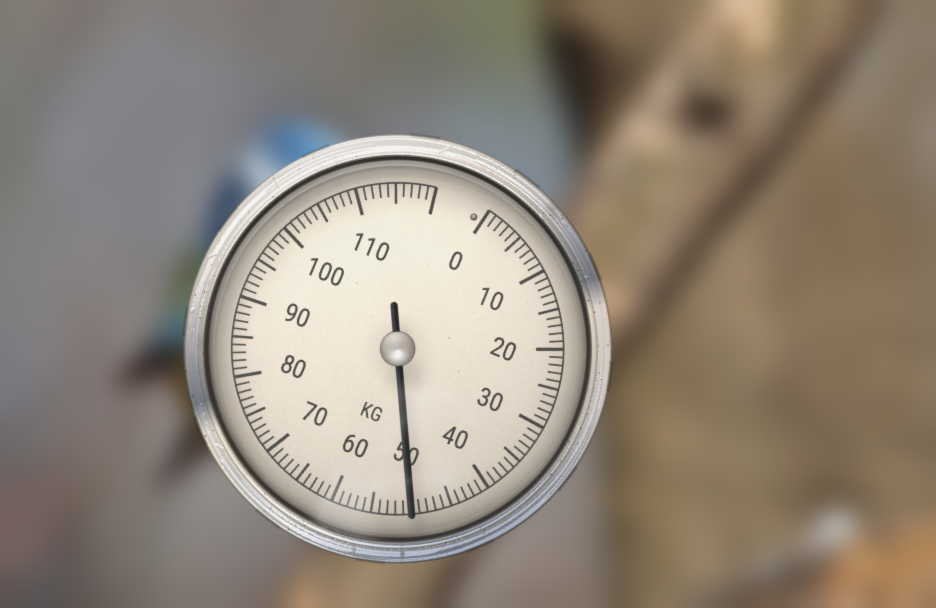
50,kg
